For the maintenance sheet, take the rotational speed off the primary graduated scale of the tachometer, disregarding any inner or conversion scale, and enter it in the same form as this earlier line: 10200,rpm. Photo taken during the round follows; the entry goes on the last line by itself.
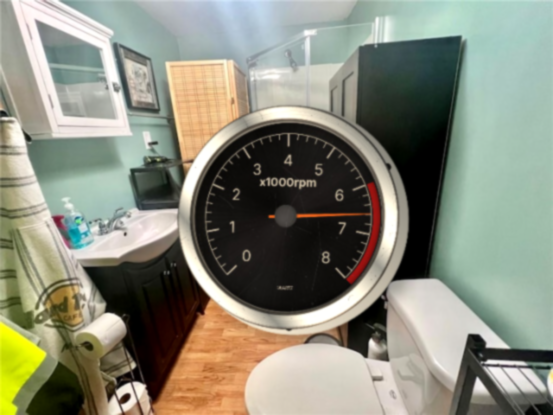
6600,rpm
